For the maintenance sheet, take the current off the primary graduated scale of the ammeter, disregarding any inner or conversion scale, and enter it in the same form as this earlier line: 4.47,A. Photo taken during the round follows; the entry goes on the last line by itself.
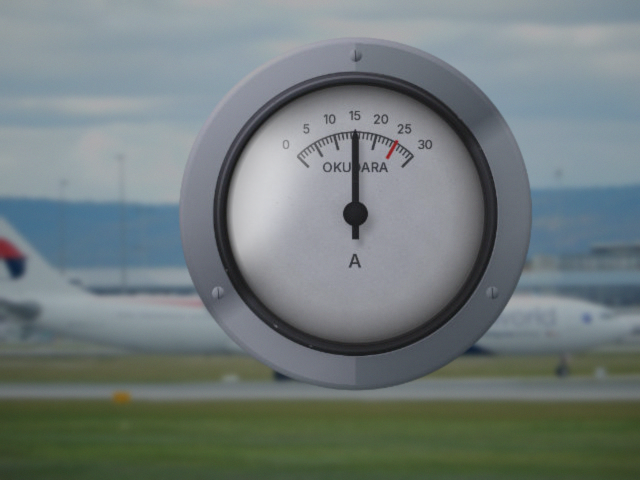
15,A
